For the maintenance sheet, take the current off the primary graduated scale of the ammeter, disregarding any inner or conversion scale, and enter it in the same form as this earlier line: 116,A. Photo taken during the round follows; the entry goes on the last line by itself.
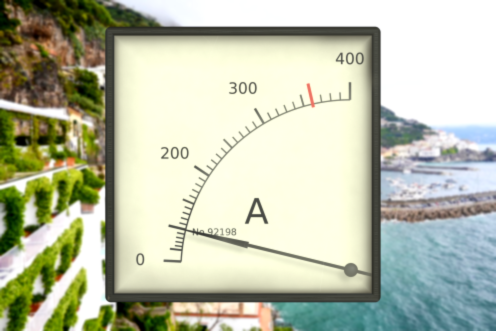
100,A
